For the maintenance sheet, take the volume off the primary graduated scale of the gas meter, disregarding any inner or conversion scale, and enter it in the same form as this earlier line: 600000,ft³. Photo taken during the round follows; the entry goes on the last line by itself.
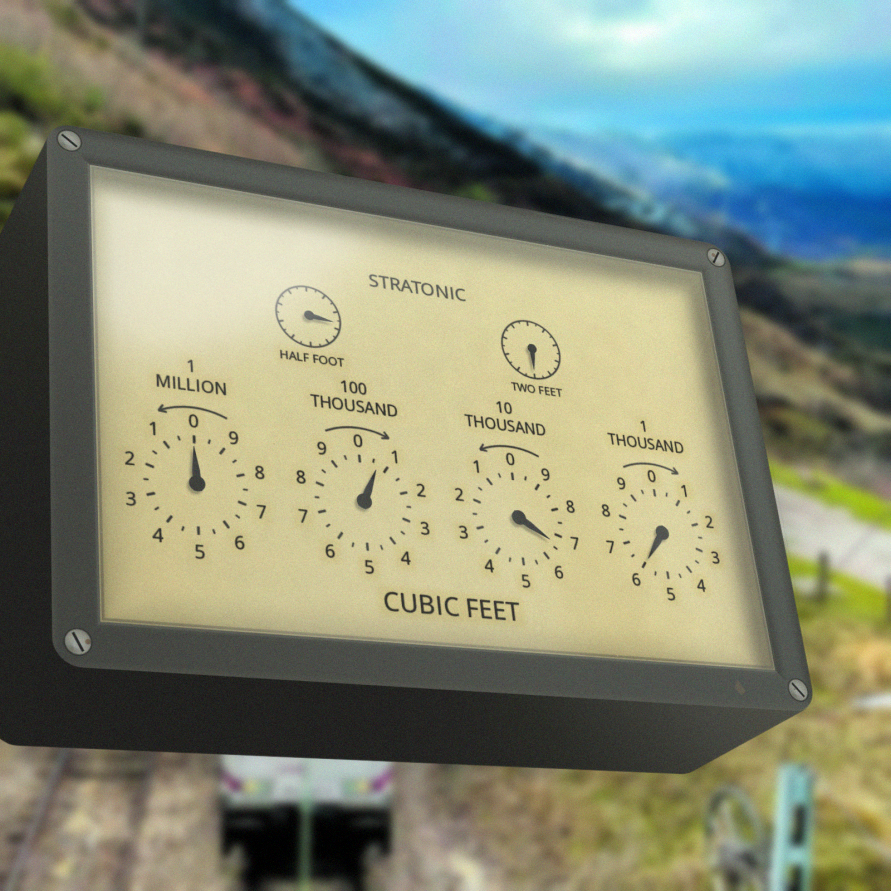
6600,ft³
